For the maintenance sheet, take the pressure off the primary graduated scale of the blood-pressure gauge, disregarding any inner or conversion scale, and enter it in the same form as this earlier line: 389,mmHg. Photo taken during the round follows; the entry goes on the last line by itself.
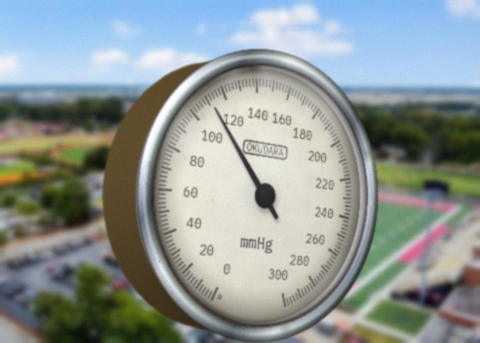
110,mmHg
